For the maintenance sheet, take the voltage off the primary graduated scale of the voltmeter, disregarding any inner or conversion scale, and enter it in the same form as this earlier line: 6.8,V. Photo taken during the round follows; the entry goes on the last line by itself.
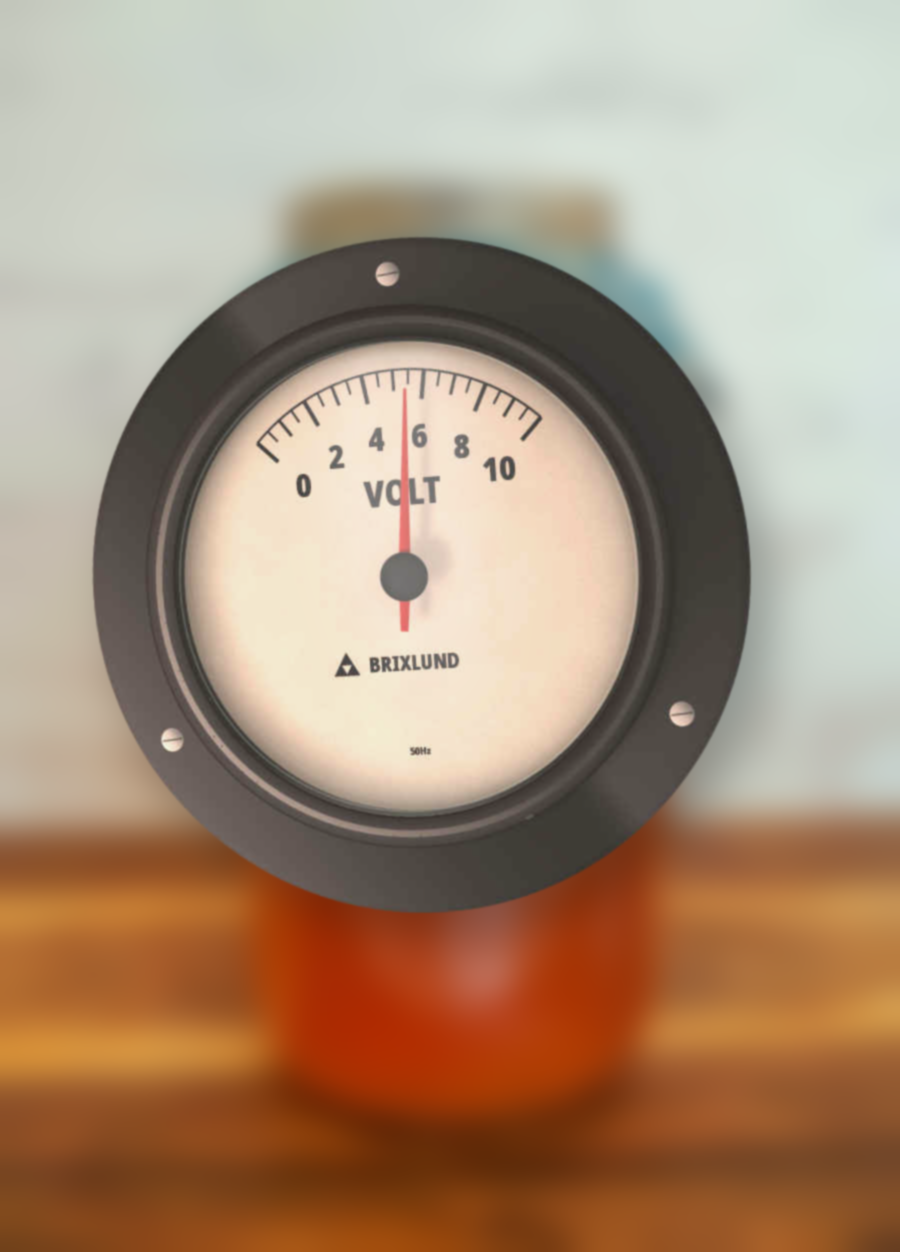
5.5,V
